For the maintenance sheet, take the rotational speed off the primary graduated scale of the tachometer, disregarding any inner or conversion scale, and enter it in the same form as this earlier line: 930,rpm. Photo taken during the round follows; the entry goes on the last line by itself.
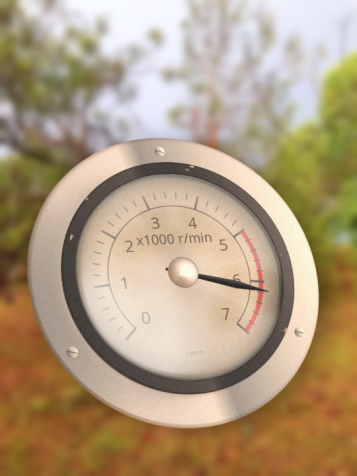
6200,rpm
